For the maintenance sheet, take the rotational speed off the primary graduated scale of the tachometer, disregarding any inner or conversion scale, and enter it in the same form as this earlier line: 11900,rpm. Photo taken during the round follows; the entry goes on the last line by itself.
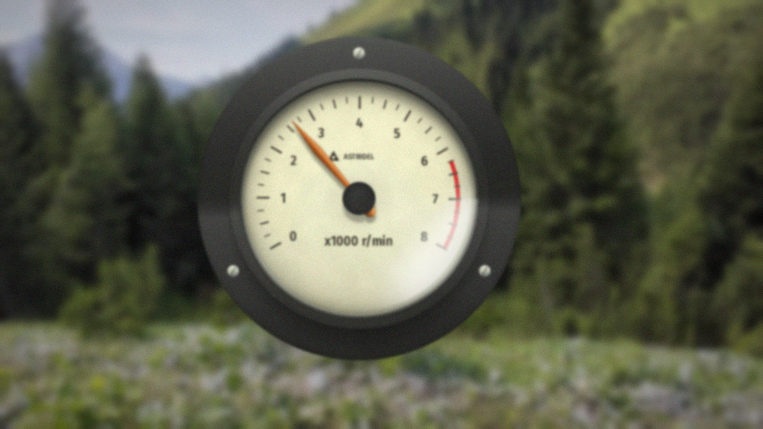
2625,rpm
